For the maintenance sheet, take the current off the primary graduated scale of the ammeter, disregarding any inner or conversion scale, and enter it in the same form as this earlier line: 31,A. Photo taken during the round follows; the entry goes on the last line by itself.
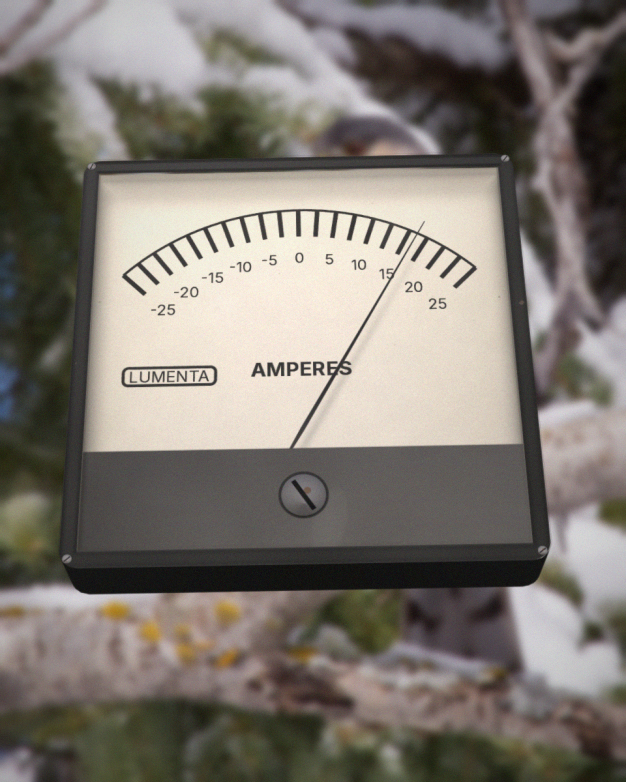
16.25,A
